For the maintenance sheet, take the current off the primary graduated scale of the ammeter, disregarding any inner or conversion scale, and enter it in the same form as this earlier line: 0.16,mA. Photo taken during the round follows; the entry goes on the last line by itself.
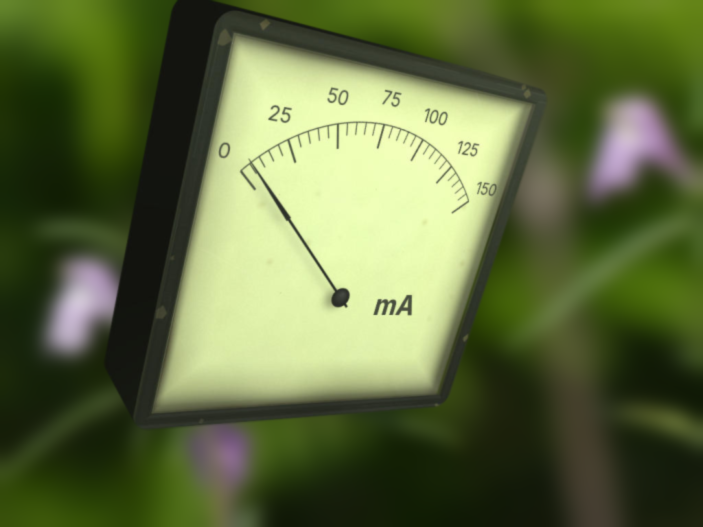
5,mA
